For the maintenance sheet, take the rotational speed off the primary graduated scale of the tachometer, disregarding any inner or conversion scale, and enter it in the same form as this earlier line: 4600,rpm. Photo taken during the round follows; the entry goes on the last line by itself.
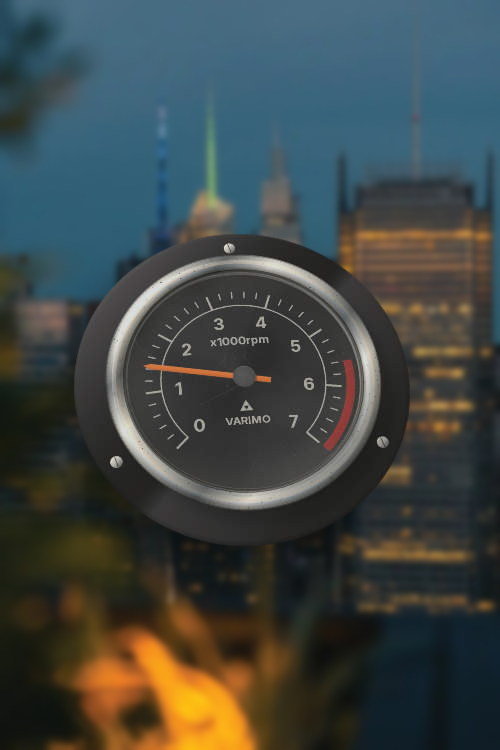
1400,rpm
